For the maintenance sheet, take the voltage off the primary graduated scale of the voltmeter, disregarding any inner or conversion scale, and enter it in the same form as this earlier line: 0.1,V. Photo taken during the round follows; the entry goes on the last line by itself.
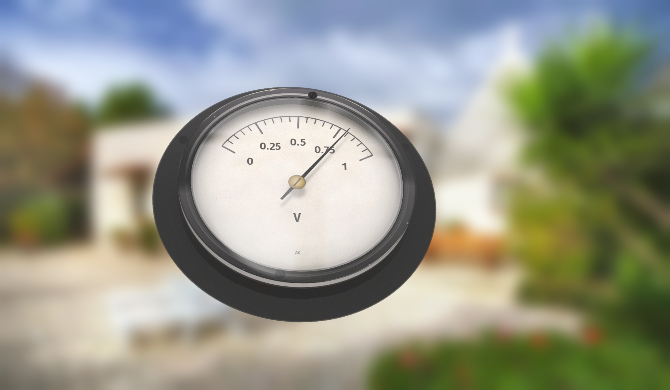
0.8,V
